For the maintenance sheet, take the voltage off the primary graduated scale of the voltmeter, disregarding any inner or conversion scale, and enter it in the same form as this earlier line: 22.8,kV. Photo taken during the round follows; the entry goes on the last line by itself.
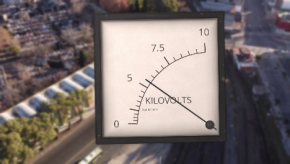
5.5,kV
